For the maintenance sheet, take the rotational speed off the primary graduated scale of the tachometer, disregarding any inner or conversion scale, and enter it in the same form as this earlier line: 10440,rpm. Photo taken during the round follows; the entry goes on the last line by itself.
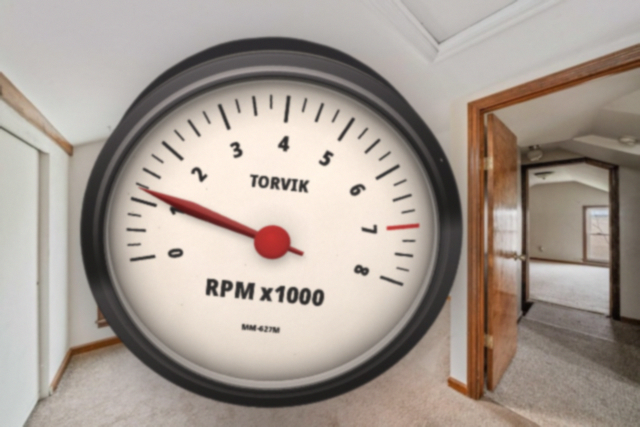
1250,rpm
